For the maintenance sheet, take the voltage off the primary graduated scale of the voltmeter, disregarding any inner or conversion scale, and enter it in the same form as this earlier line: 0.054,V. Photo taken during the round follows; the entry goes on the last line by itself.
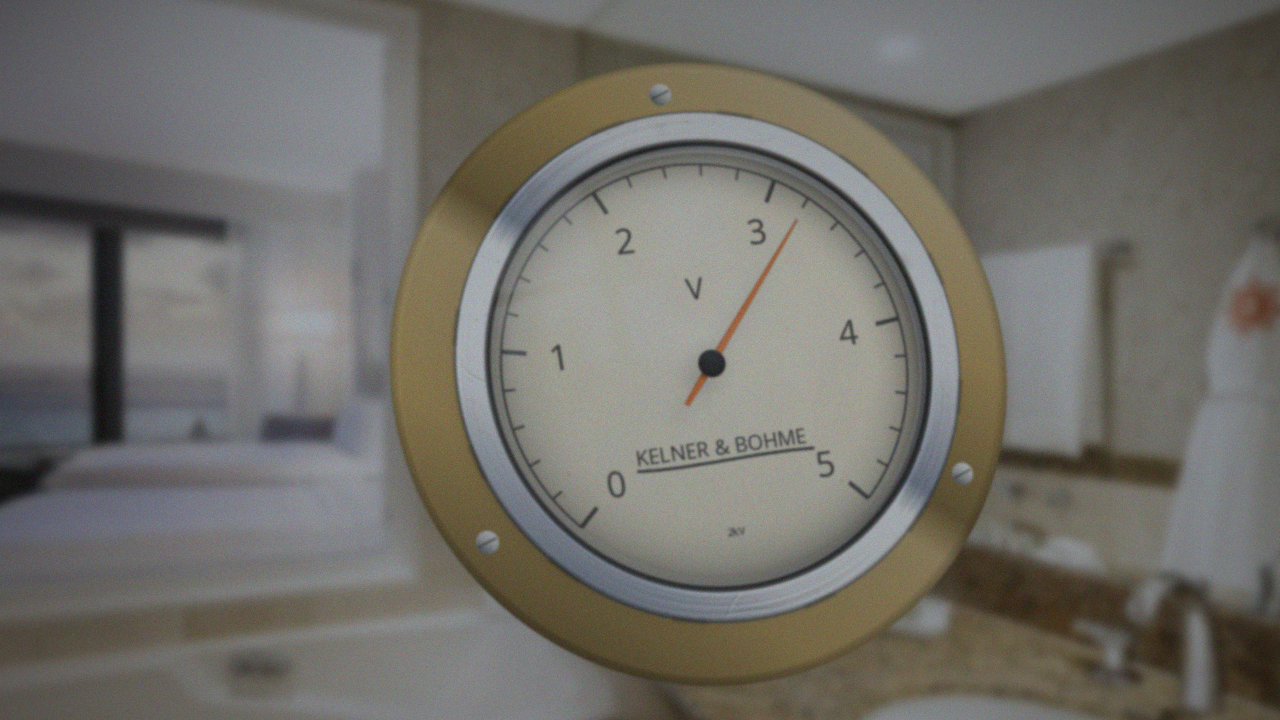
3.2,V
